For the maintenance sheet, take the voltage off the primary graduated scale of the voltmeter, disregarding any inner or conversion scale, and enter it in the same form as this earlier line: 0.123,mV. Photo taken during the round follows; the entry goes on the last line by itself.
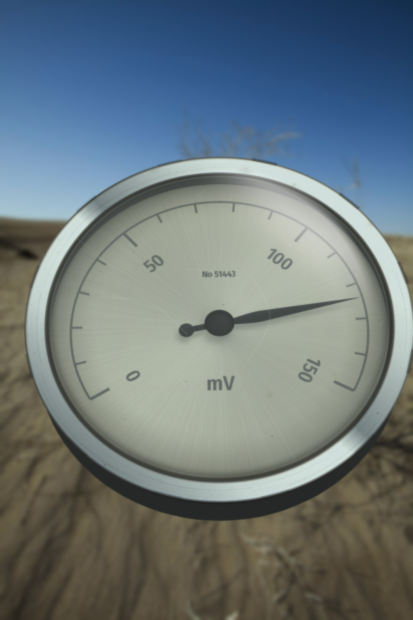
125,mV
